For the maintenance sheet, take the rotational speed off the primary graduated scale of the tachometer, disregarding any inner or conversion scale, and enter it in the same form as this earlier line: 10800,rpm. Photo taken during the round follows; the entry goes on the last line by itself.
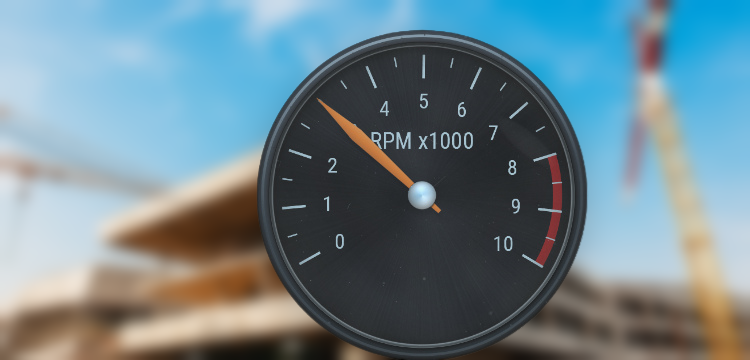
3000,rpm
